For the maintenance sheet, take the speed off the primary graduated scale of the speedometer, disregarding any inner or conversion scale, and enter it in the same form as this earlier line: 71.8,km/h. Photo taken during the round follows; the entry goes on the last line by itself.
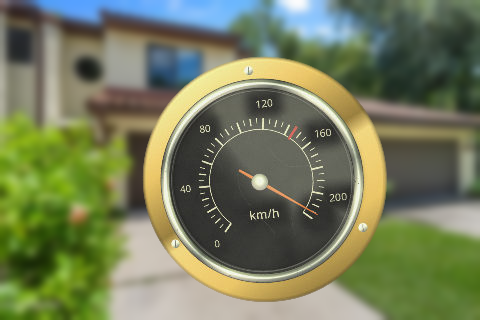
215,km/h
